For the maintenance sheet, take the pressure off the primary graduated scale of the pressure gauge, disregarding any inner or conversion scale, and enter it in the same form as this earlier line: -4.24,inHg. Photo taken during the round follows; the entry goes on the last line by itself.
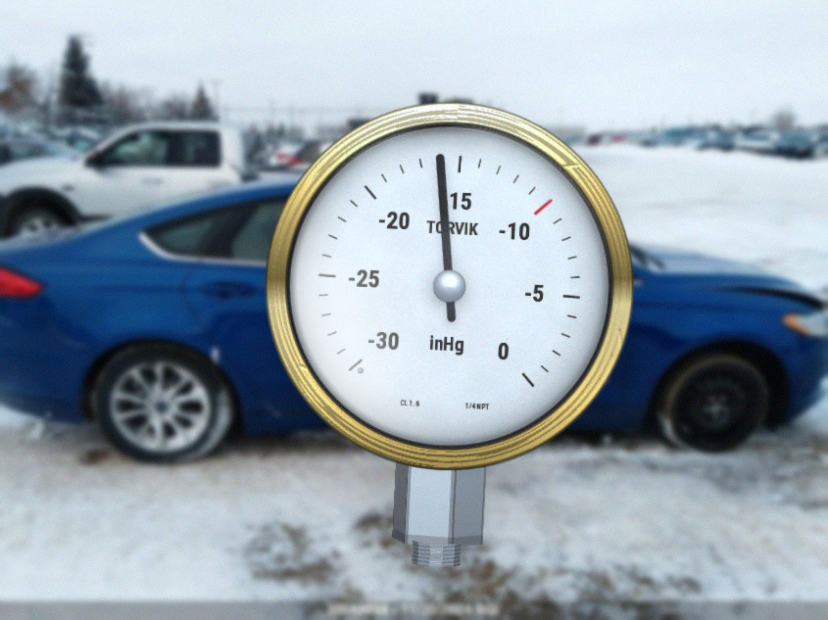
-16,inHg
